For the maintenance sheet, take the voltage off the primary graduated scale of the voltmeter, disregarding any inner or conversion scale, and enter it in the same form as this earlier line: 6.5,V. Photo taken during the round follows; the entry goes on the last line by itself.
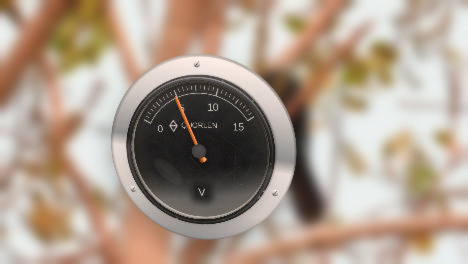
5,V
